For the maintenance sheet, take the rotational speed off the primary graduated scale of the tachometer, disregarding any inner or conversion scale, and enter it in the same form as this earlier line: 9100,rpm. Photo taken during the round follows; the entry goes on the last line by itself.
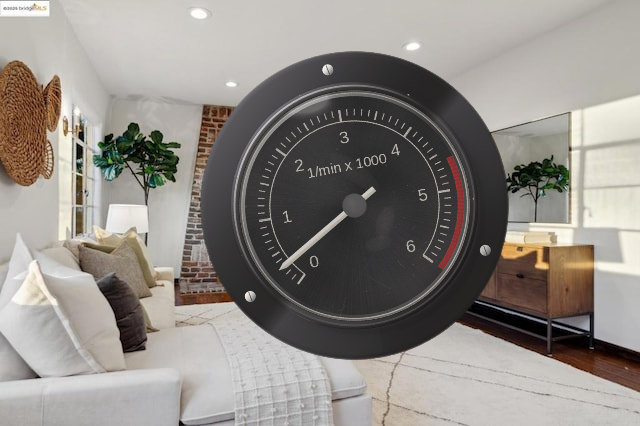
300,rpm
